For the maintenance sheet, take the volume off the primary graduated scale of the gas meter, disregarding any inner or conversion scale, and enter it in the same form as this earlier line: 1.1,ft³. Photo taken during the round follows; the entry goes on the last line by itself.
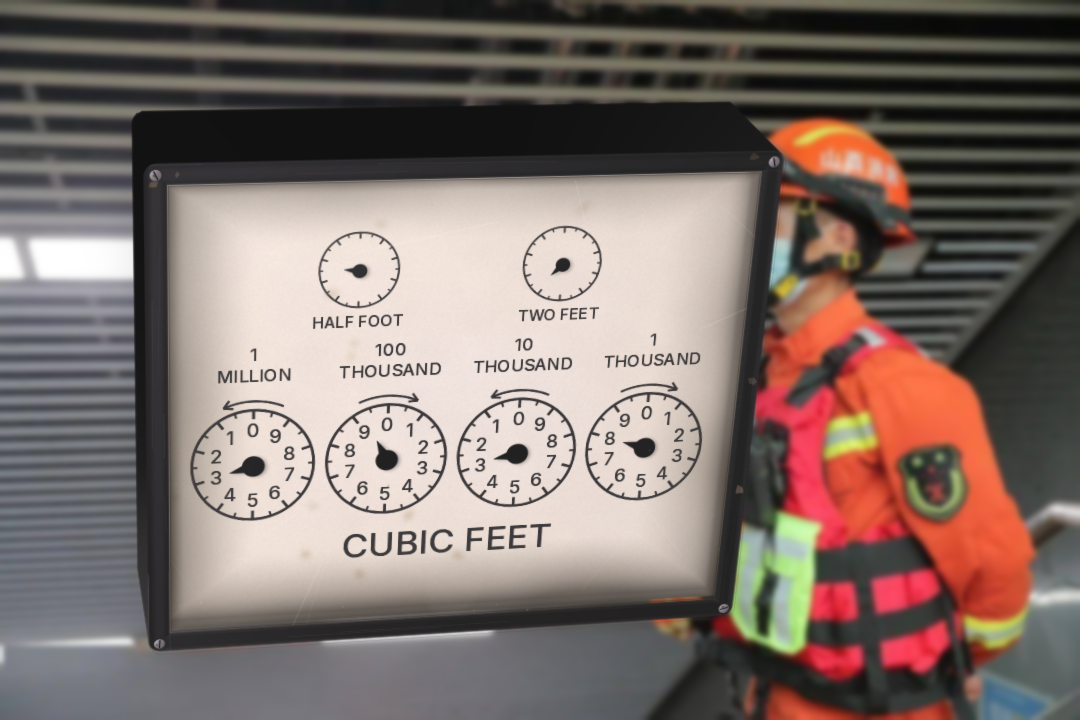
292800,ft³
